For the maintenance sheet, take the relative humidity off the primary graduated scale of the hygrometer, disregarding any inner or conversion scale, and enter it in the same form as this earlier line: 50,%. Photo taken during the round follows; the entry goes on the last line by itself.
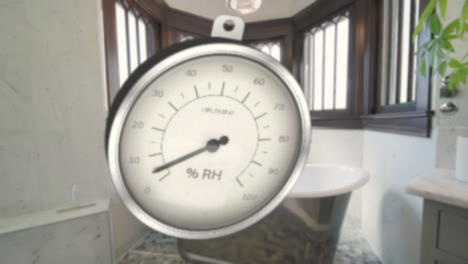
5,%
